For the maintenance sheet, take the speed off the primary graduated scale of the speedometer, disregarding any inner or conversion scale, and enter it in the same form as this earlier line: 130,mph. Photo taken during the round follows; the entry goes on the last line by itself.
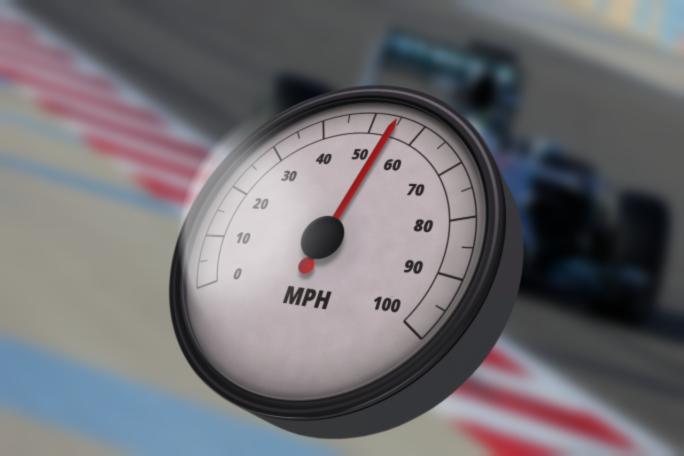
55,mph
